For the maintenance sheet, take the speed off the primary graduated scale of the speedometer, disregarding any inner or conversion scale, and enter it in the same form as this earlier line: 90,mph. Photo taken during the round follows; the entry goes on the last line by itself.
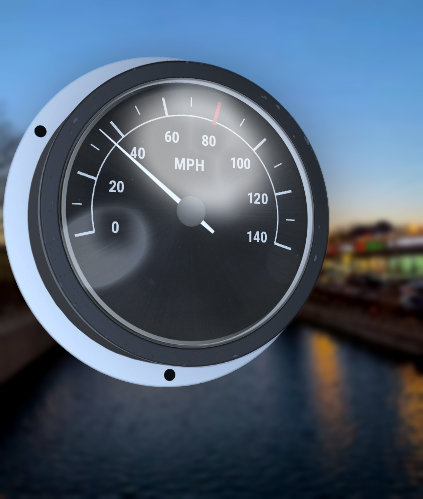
35,mph
